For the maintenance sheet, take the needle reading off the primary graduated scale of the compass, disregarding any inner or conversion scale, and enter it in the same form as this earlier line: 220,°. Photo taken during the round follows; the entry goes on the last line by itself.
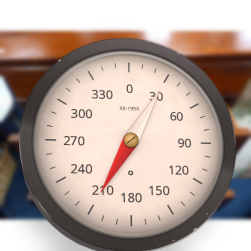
210,°
